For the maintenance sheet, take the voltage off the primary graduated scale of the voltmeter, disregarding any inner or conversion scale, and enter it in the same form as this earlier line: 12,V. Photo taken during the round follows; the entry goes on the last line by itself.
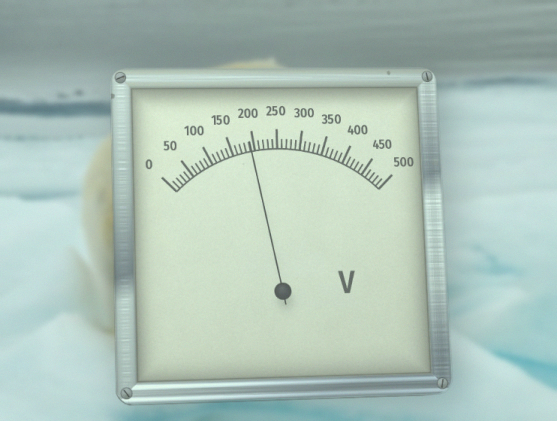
190,V
